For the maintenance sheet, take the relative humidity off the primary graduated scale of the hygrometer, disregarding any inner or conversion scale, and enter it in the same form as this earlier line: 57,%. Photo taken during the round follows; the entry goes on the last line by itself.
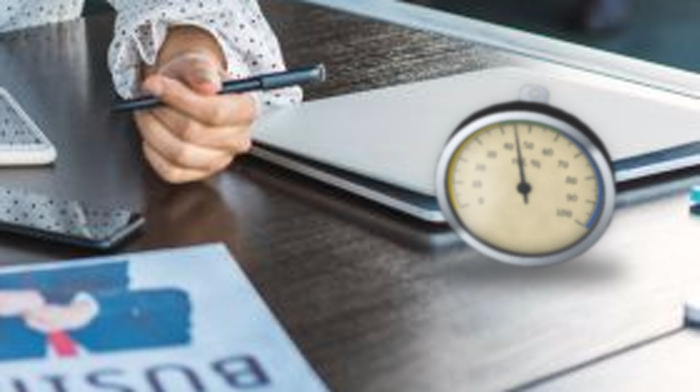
45,%
